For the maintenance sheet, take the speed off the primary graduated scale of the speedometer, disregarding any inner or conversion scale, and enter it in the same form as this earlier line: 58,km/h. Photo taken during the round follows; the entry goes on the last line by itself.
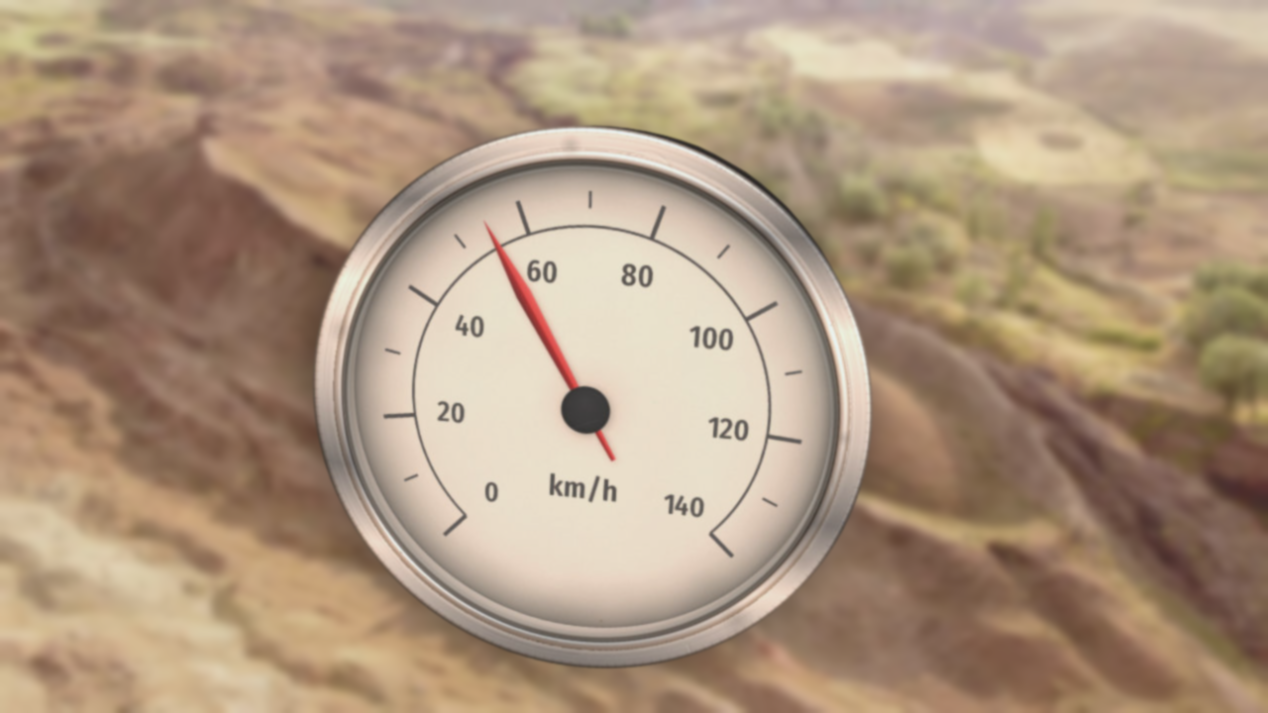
55,km/h
